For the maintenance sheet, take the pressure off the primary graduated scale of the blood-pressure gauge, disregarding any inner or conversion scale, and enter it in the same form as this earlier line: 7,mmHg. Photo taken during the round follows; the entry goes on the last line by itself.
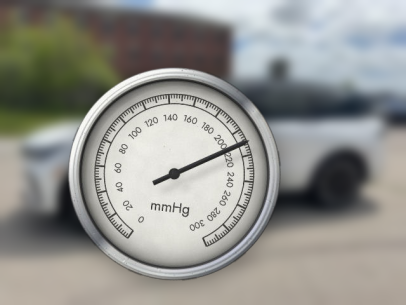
210,mmHg
